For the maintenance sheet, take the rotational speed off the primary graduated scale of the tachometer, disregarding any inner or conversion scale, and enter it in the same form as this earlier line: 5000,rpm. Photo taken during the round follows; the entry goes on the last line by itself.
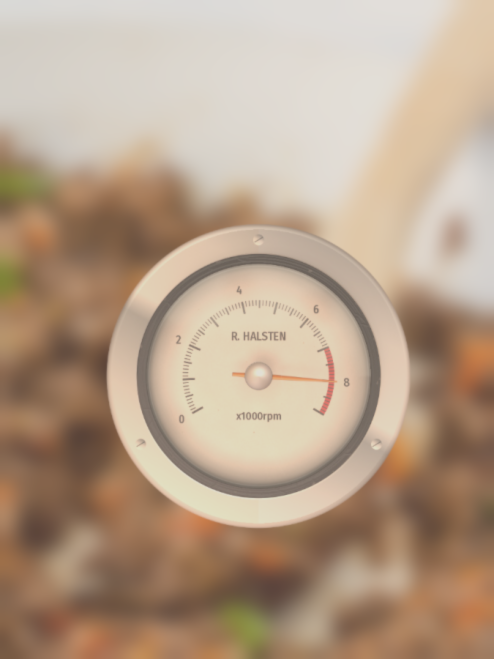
8000,rpm
